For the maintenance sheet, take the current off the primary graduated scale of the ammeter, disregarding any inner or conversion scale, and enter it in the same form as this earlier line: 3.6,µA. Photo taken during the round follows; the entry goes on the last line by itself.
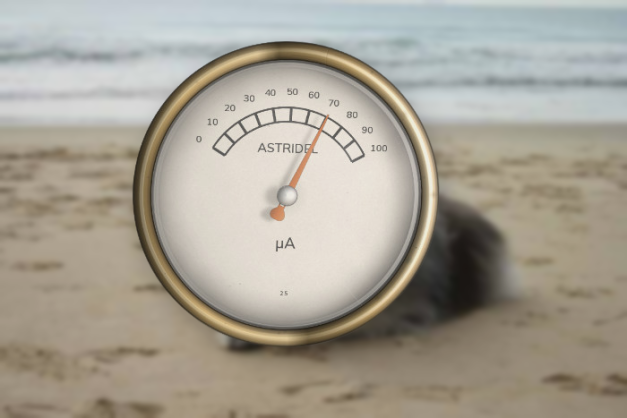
70,µA
